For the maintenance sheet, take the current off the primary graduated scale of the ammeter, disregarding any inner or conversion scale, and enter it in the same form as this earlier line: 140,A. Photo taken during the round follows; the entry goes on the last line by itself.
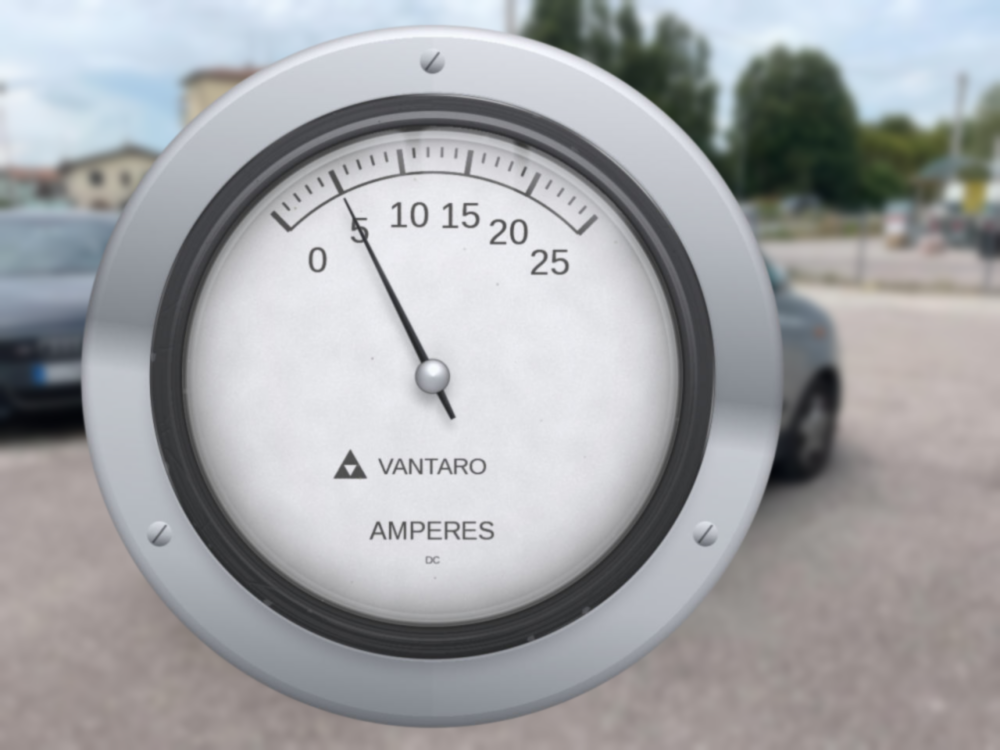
5,A
